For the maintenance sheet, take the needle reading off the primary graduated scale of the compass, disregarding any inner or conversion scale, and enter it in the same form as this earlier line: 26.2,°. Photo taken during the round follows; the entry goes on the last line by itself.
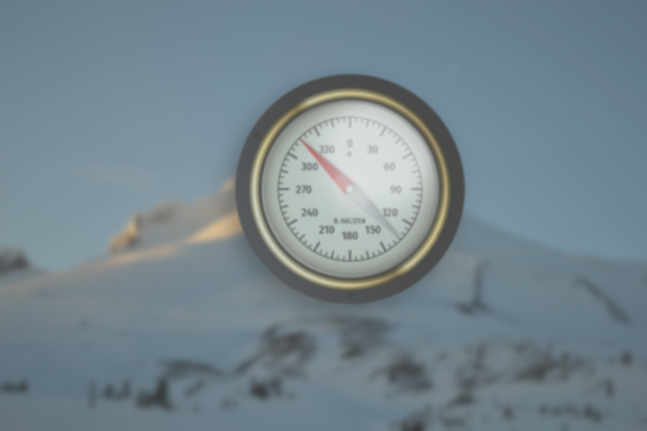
315,°
